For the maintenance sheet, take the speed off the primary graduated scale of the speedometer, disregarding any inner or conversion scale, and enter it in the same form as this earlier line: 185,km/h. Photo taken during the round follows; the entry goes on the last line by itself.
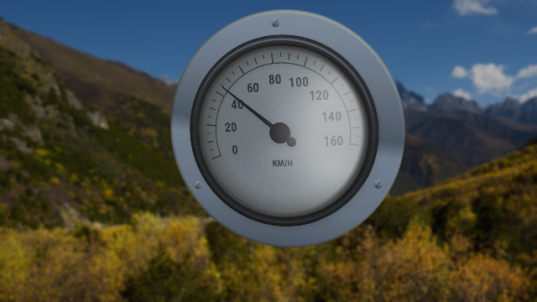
45,km/h
